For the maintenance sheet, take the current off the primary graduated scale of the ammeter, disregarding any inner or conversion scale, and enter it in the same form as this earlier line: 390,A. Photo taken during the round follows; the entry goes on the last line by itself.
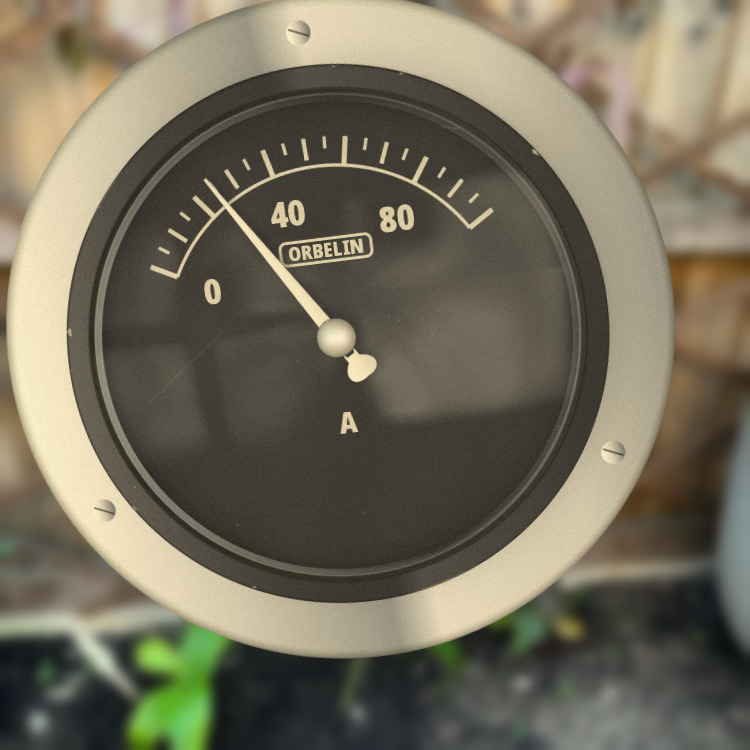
25,A
